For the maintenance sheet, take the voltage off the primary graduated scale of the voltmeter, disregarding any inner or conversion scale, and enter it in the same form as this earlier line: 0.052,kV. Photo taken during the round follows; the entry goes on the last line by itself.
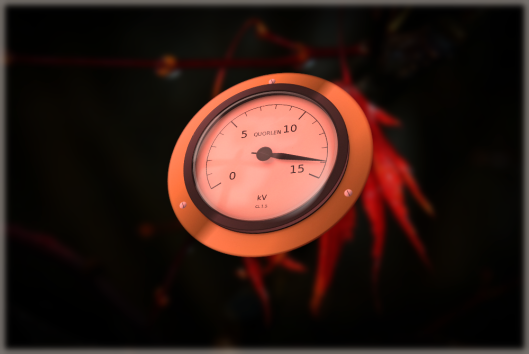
14,kV
